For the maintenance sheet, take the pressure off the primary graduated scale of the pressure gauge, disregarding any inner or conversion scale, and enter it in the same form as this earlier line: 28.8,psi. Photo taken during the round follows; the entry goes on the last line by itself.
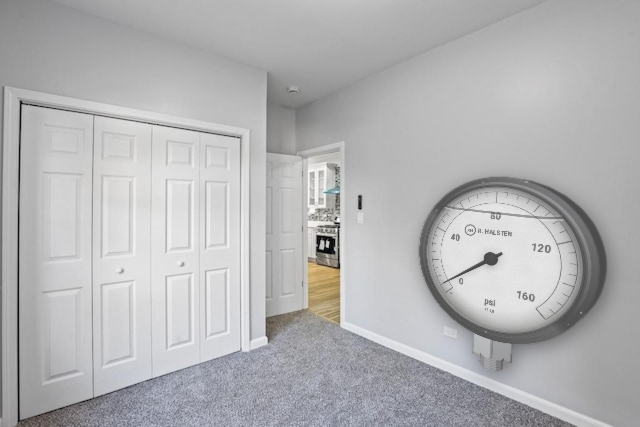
5,psi
